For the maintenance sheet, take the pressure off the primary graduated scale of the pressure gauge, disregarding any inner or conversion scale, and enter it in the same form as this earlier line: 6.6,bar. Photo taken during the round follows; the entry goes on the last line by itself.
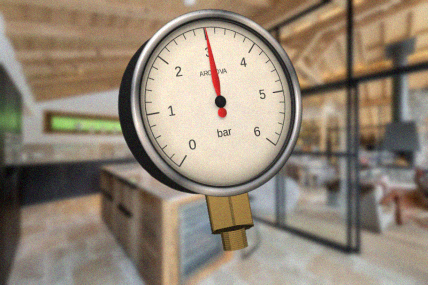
3,bar
